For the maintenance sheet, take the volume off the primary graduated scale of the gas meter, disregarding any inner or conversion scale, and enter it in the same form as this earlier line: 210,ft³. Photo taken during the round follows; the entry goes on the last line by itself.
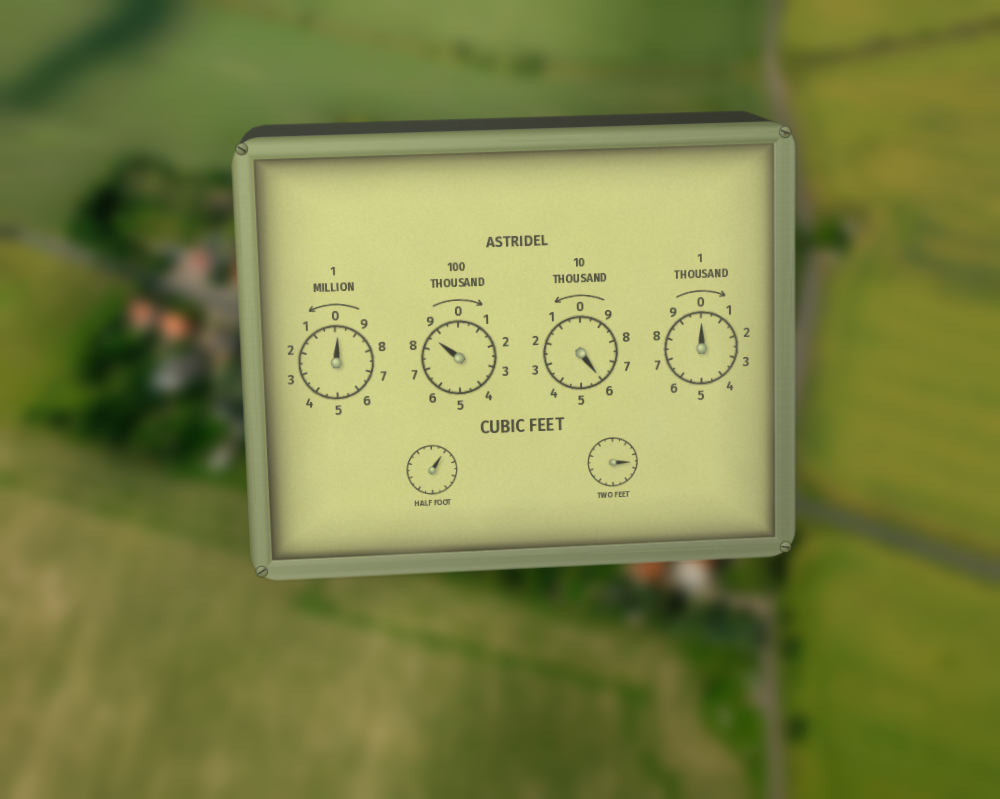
986000,ft³
